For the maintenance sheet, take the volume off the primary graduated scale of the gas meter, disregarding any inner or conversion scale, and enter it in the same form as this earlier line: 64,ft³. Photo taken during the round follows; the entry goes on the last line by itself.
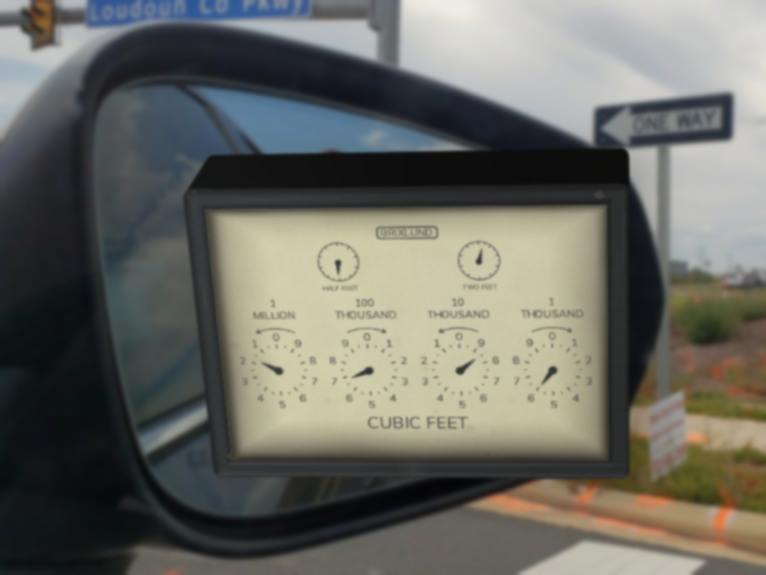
168600,ft³
